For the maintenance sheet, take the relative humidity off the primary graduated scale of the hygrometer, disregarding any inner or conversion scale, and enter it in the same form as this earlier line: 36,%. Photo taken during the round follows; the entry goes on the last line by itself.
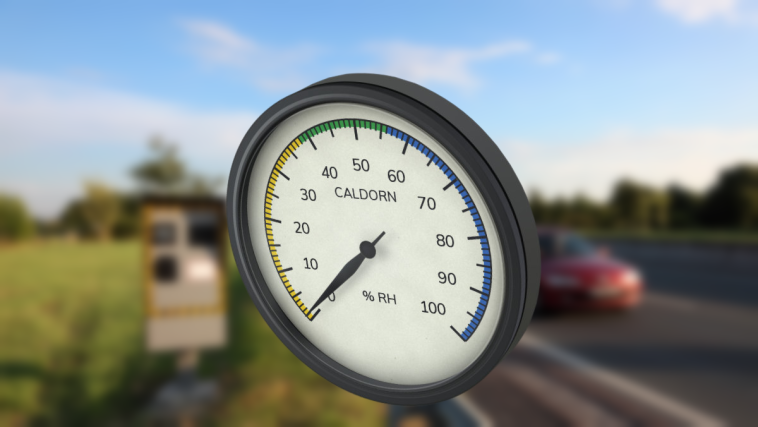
1,%
